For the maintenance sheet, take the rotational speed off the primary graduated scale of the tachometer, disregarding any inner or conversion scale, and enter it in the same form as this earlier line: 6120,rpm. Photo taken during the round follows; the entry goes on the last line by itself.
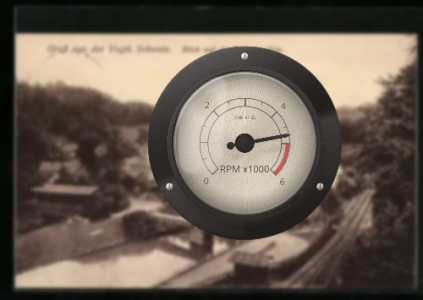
4750,rpm
